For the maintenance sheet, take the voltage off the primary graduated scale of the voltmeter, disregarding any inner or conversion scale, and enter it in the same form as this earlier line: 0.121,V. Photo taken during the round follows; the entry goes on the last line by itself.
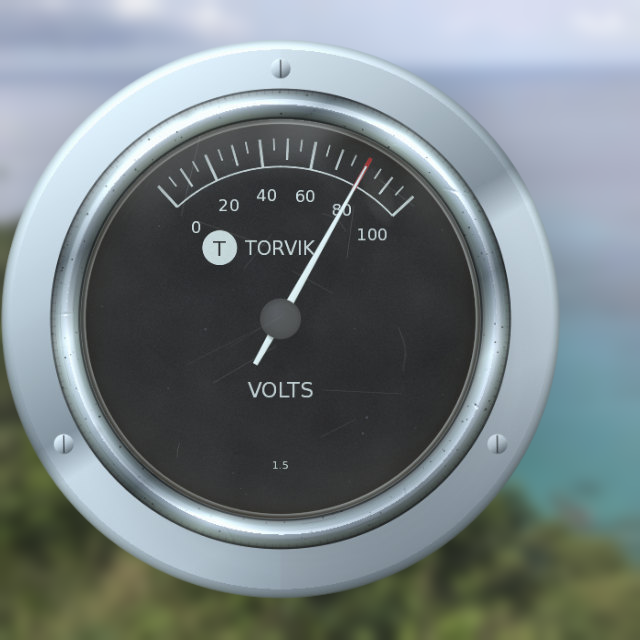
80,V
